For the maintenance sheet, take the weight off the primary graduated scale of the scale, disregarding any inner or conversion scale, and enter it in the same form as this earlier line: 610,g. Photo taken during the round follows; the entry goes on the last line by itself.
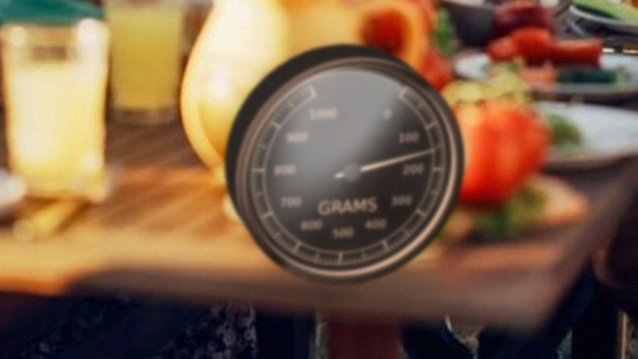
150,g
